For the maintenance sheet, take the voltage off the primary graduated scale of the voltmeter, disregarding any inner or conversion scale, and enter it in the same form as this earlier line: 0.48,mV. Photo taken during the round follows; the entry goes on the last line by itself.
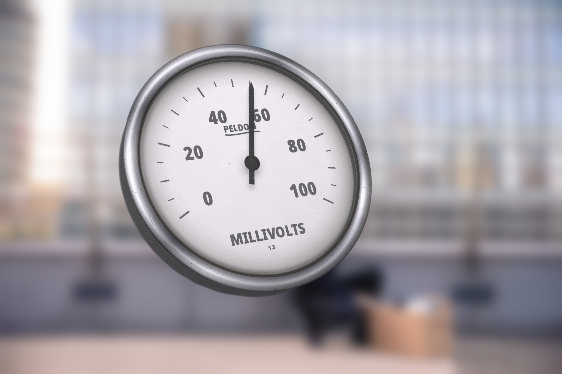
55,mV
